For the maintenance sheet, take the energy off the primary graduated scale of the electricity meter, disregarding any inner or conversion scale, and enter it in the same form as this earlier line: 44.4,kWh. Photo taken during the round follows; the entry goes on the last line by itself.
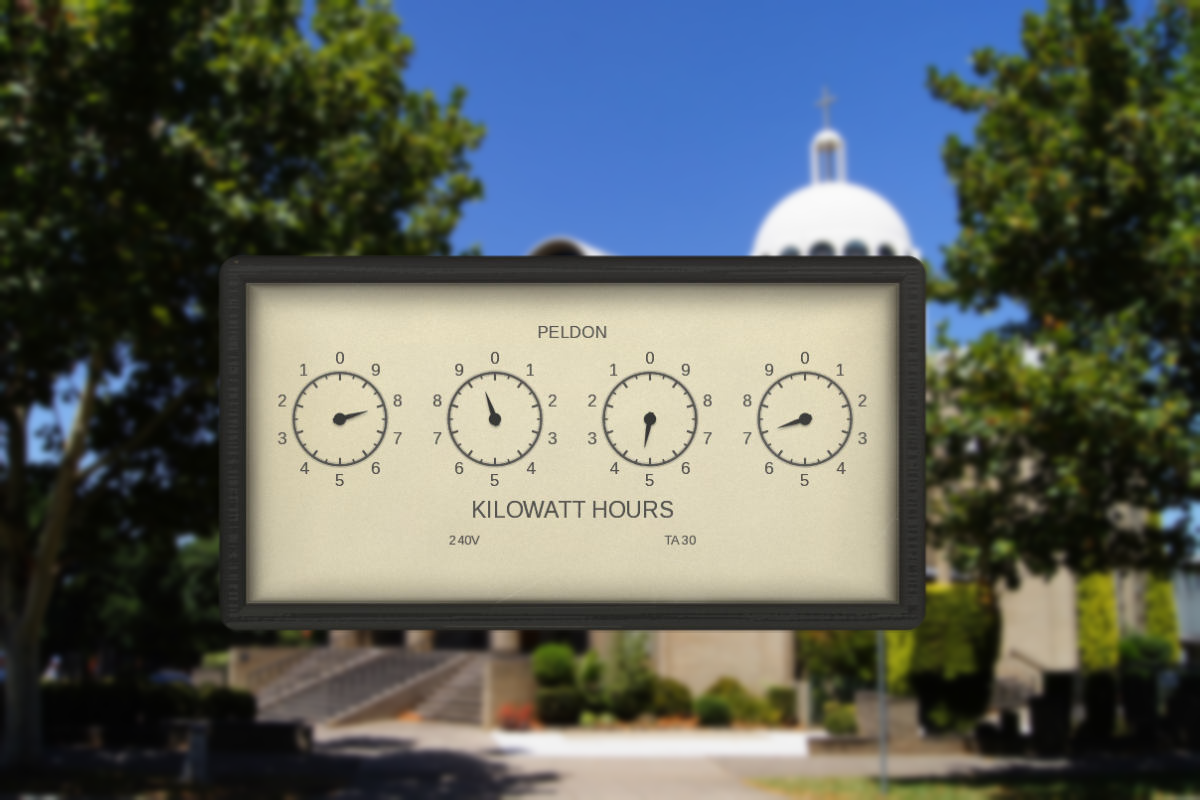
7947,kWh
